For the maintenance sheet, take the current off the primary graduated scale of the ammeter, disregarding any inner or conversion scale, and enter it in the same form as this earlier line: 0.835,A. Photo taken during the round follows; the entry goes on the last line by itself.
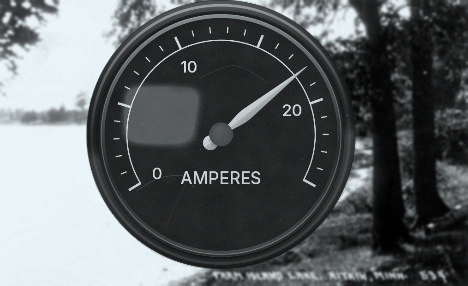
18,A
